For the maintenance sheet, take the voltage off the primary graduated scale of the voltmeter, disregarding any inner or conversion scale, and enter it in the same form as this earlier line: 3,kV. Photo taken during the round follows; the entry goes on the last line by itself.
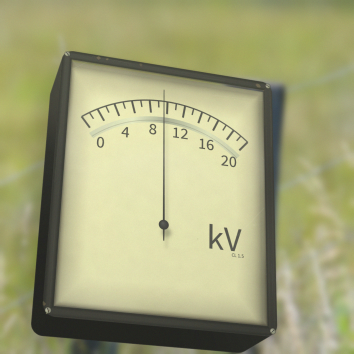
9.5,kV
